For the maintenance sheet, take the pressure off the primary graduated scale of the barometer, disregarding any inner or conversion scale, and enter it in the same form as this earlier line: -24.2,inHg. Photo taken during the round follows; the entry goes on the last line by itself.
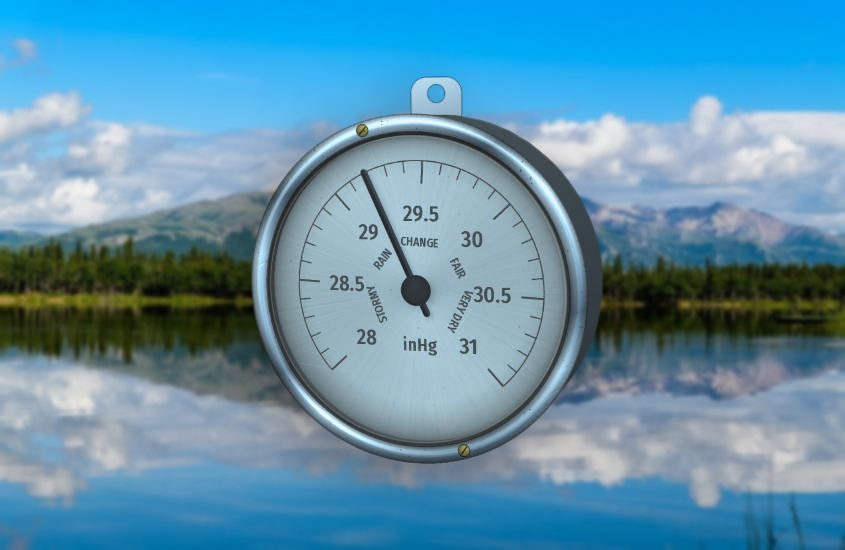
29.2,inHg
